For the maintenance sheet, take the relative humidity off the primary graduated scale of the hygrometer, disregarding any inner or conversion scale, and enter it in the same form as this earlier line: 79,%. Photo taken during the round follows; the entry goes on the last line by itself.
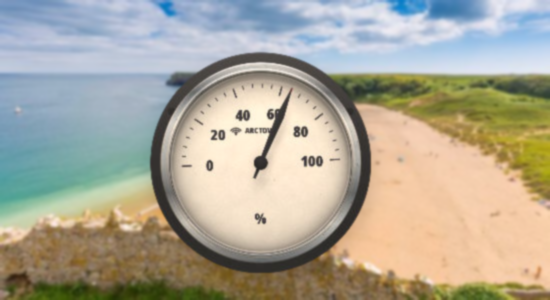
64,%
